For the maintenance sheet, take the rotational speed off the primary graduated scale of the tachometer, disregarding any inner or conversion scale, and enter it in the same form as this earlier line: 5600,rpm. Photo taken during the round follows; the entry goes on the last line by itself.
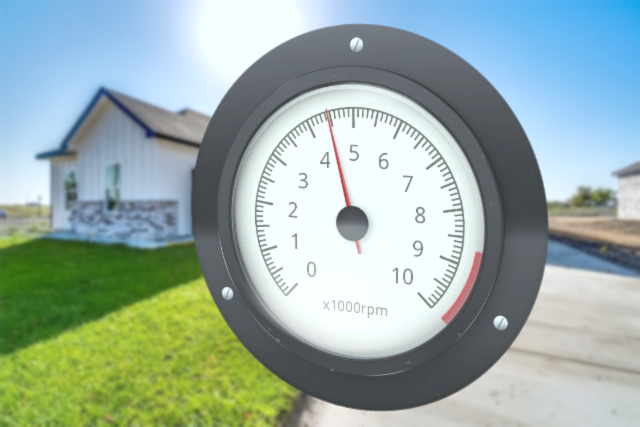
4500,rpm
